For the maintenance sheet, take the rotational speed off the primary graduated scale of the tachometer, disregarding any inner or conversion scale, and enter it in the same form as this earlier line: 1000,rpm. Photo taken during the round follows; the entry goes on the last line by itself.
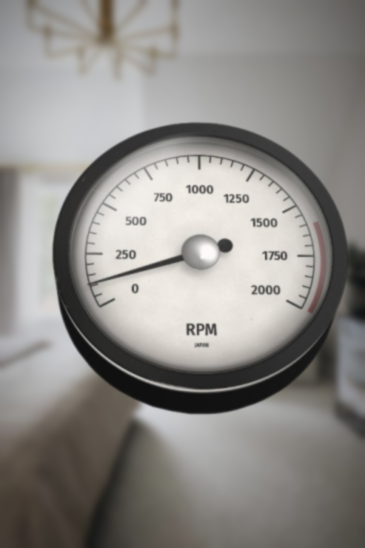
100,rpm
